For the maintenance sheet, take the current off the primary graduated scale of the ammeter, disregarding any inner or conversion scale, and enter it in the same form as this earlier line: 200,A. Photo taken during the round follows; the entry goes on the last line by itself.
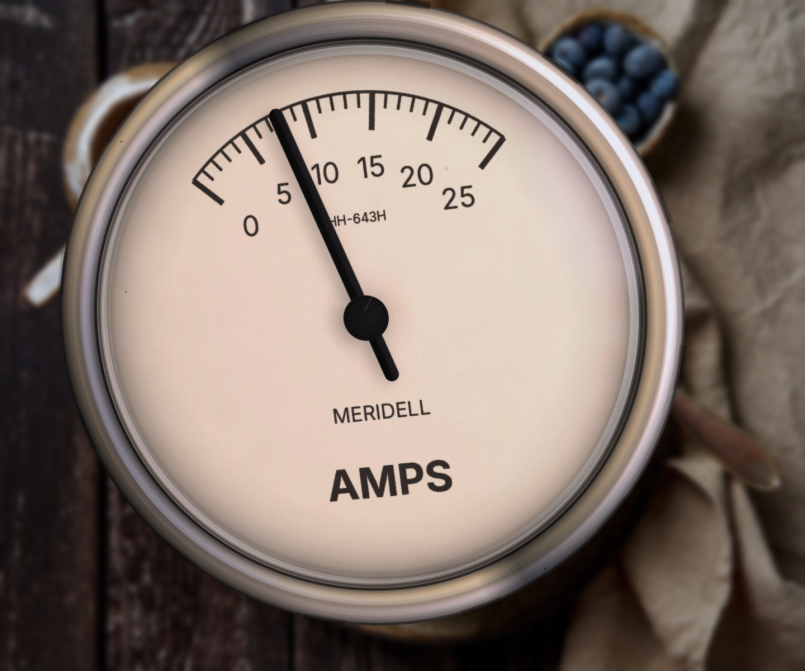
8,A
